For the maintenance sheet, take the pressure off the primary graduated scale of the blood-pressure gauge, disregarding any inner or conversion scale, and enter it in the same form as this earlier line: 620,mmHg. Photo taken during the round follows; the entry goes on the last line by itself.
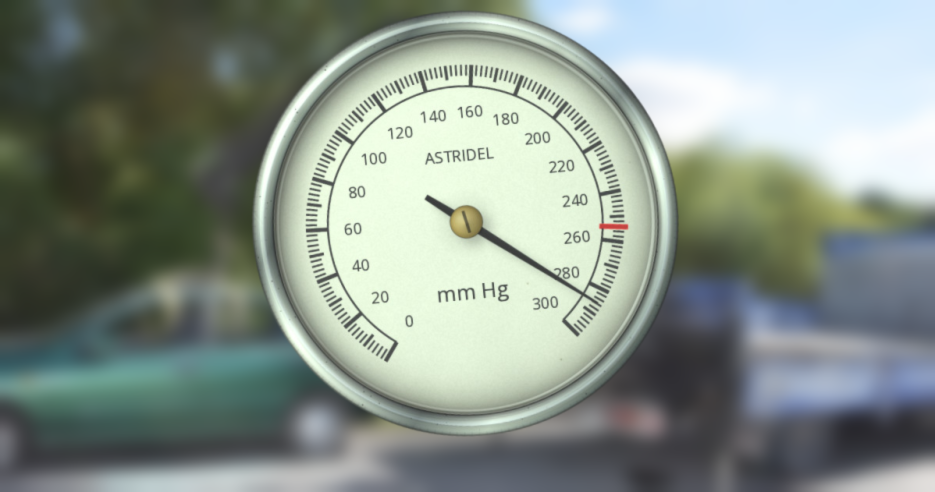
286,mmHg
